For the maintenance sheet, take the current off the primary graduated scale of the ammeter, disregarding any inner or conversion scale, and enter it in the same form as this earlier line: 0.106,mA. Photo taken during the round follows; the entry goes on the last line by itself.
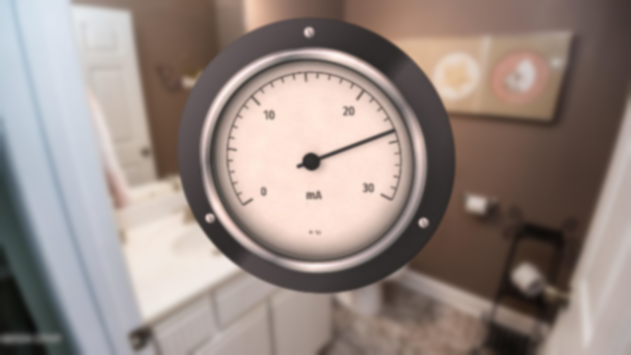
24,mA
